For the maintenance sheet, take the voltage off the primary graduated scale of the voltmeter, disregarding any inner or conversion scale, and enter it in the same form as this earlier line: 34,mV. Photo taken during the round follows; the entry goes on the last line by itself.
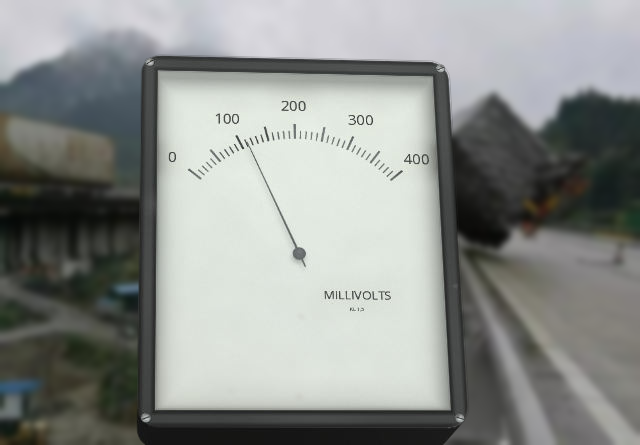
110,mV
